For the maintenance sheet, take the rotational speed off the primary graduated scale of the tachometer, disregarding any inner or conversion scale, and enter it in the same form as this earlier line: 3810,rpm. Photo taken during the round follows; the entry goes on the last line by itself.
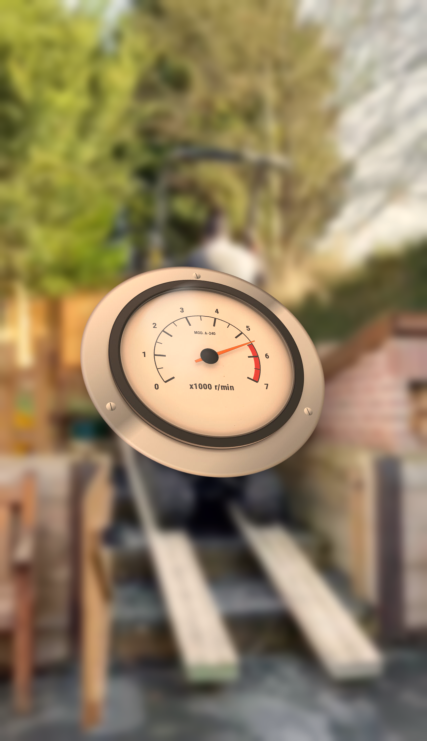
5500,rpm
